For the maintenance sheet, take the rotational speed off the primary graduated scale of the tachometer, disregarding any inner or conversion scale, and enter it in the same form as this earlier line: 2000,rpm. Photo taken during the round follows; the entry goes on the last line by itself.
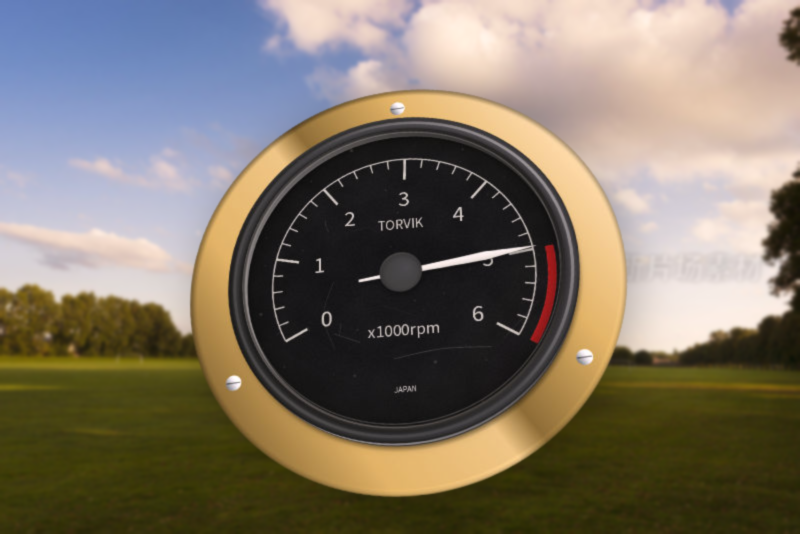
5000,rpm
